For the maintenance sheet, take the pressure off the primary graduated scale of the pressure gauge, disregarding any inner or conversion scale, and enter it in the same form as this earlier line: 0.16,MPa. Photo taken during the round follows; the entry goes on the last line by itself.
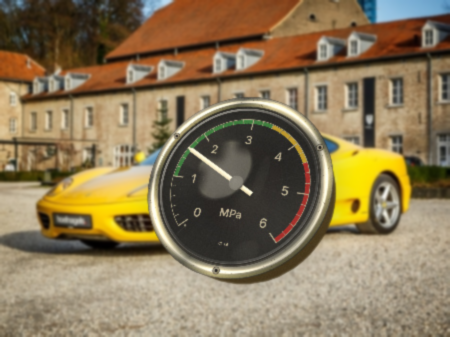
1.6,MPa
